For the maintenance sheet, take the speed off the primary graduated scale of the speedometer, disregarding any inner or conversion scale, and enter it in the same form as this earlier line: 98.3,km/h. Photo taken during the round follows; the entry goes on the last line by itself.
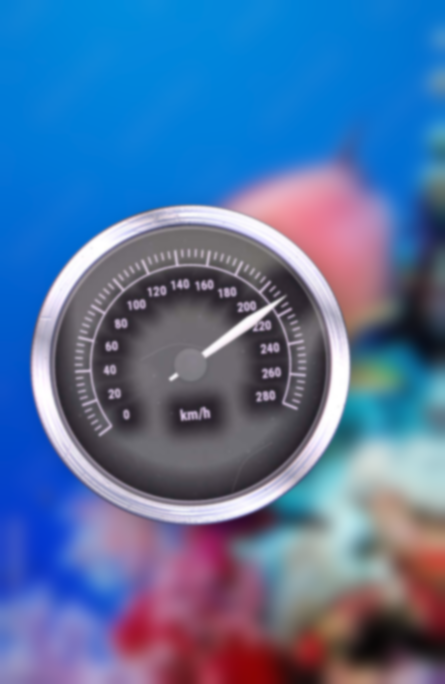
212,km/h
